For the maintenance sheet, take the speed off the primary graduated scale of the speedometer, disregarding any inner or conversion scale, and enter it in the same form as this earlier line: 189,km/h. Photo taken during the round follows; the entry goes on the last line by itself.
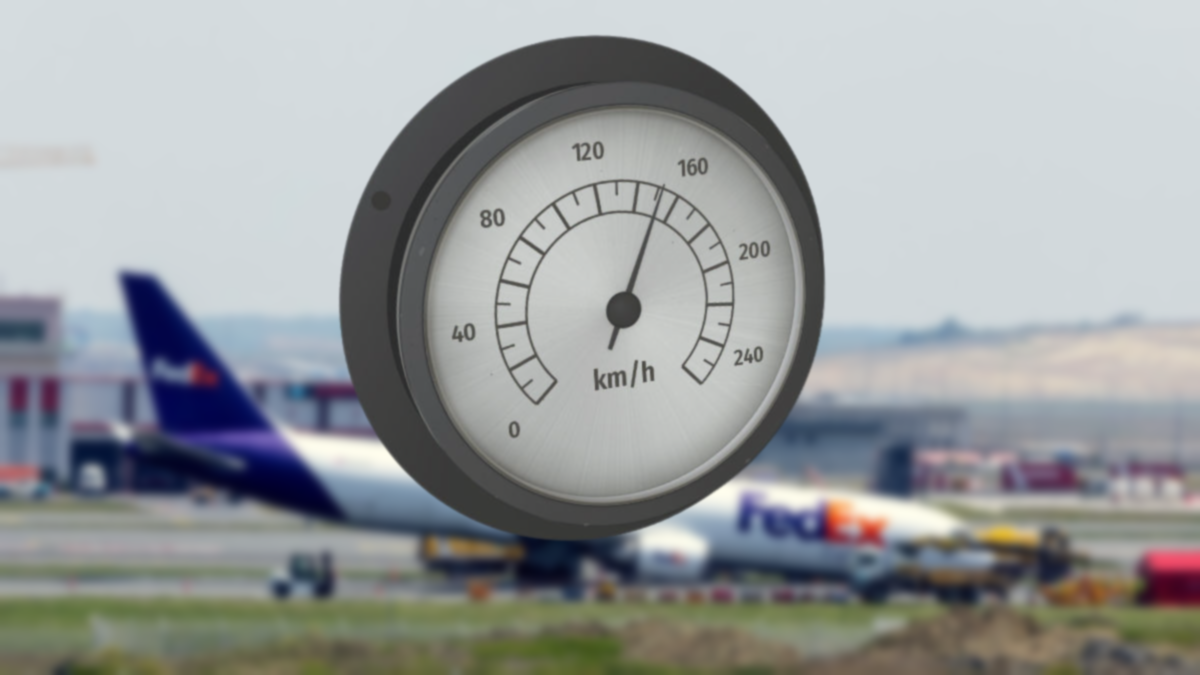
150,km/h
